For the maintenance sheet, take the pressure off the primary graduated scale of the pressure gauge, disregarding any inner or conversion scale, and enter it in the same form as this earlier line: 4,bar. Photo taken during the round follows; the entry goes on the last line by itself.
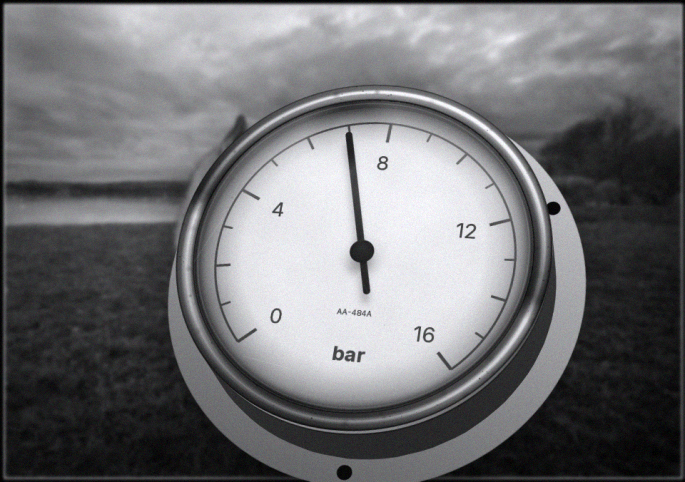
7,bar
